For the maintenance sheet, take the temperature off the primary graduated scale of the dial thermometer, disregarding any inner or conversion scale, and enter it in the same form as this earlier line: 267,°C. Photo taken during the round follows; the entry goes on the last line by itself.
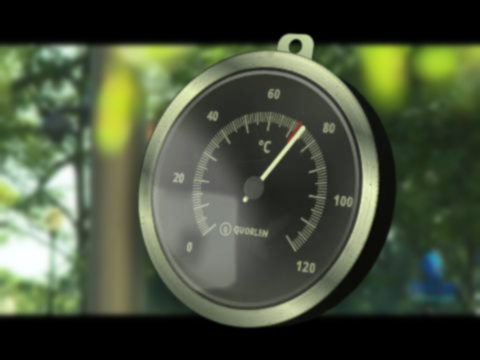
75,°C
